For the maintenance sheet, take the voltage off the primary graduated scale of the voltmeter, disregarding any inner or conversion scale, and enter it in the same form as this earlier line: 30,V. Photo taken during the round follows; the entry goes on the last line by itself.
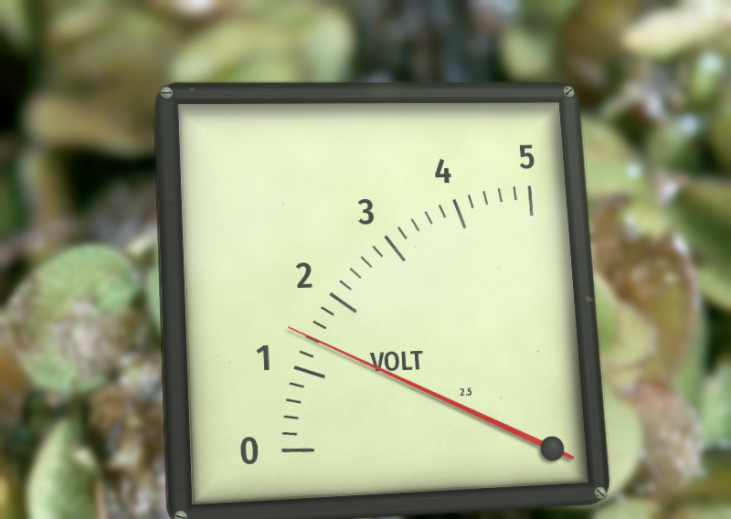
1.4,V
